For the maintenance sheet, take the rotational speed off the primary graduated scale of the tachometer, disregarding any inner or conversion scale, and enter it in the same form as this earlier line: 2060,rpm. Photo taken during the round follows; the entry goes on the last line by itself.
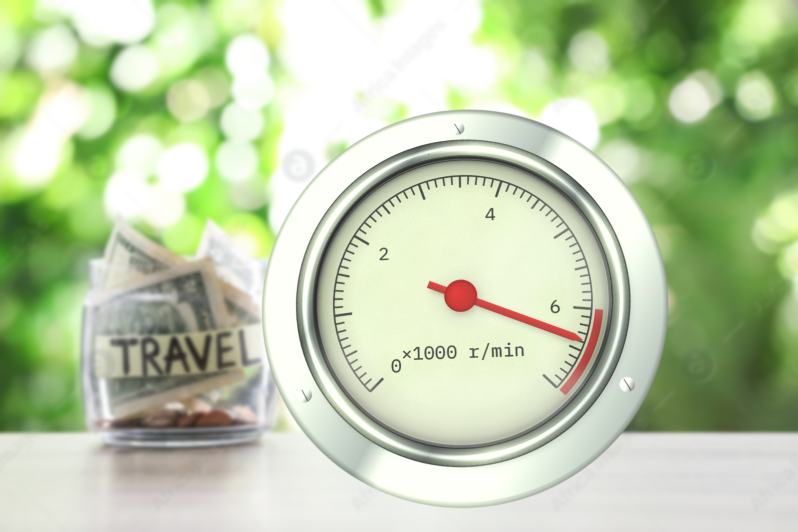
6400,rpm
